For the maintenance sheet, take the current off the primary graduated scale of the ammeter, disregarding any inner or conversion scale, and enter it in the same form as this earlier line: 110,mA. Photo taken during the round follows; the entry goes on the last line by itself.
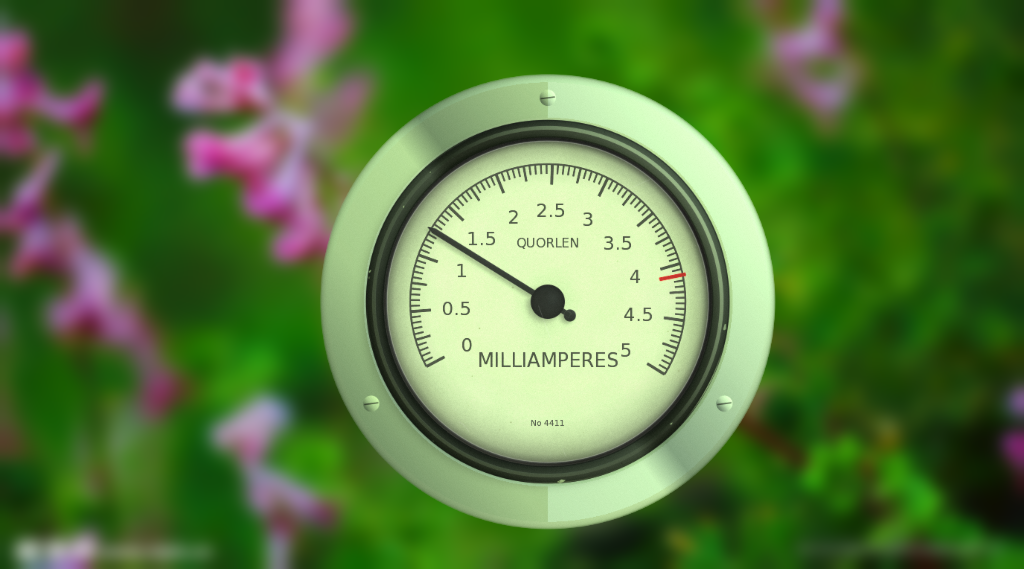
1.25,mA
